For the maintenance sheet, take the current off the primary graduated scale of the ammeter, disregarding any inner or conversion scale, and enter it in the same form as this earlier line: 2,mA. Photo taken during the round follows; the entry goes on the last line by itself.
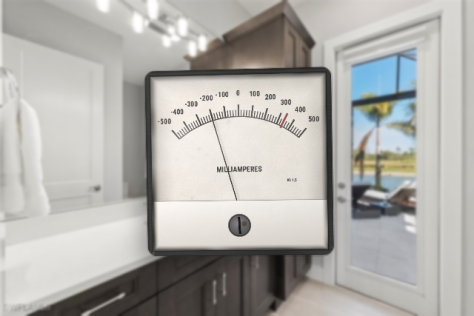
-200,mA
